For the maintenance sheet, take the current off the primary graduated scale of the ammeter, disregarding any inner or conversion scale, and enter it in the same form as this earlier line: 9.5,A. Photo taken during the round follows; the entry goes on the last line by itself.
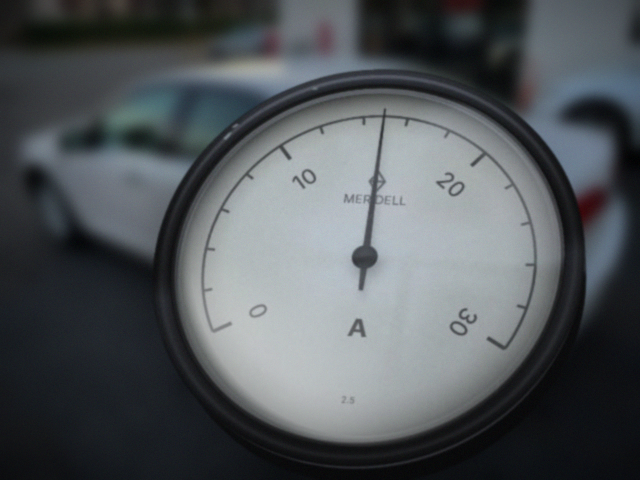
15,A
